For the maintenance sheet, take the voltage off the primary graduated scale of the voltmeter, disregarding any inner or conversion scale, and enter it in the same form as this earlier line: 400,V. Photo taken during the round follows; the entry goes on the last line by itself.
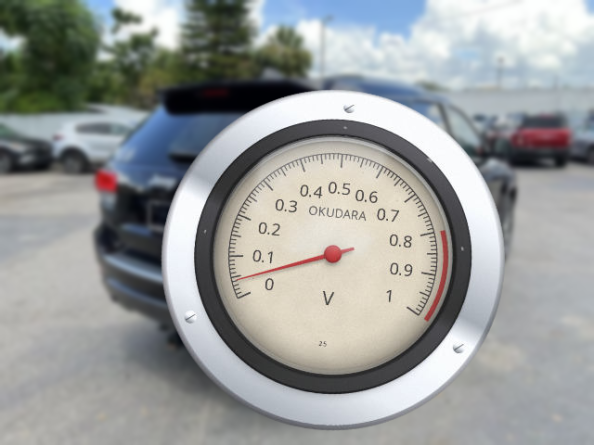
0.04,V
